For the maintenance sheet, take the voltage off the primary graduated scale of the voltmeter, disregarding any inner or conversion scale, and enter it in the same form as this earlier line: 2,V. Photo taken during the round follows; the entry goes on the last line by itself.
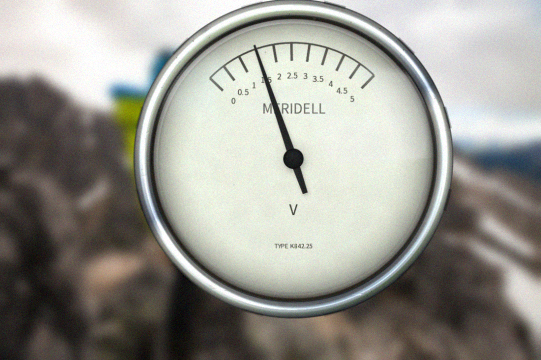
1.5,V
